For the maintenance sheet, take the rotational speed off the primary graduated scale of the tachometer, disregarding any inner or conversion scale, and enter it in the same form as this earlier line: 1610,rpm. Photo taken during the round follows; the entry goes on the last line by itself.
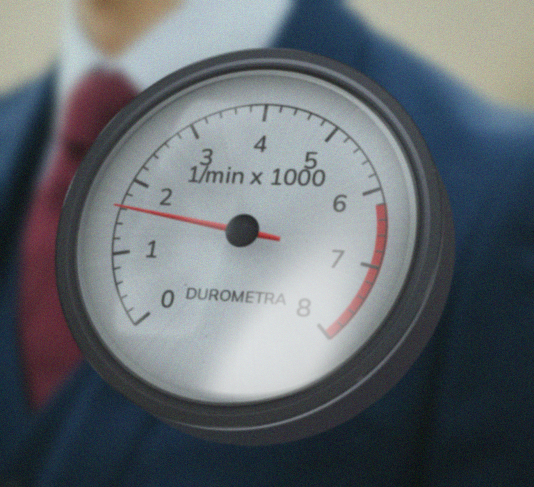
1600,rpm
